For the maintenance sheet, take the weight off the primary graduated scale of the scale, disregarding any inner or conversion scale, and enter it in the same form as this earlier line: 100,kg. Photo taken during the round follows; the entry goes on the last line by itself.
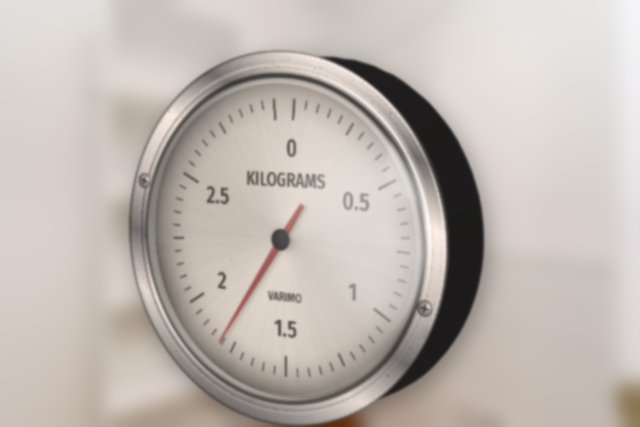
1.8,kg
